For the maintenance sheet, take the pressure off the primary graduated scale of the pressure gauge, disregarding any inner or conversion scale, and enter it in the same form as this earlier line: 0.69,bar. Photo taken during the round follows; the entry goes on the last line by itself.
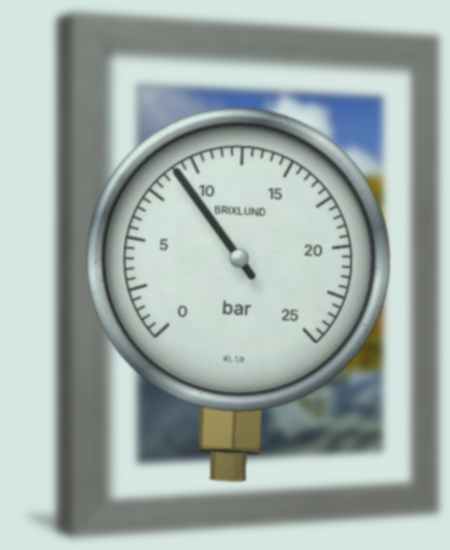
9,bar
